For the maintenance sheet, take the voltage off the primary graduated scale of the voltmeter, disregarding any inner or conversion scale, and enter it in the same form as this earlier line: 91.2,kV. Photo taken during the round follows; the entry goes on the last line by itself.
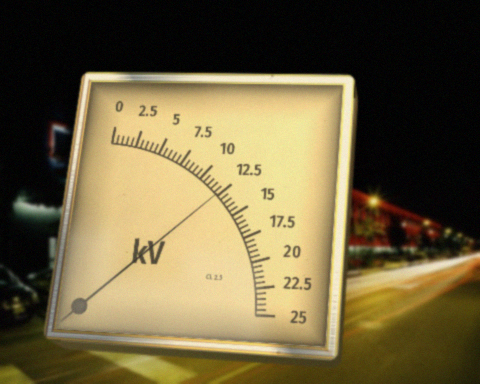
12.5,kV
